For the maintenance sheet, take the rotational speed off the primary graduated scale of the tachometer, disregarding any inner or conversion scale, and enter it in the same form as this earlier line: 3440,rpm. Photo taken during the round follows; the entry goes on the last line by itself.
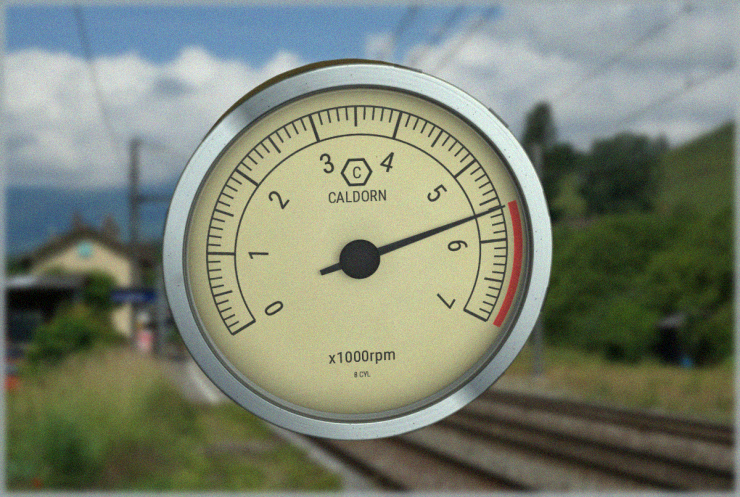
5600,rpm
